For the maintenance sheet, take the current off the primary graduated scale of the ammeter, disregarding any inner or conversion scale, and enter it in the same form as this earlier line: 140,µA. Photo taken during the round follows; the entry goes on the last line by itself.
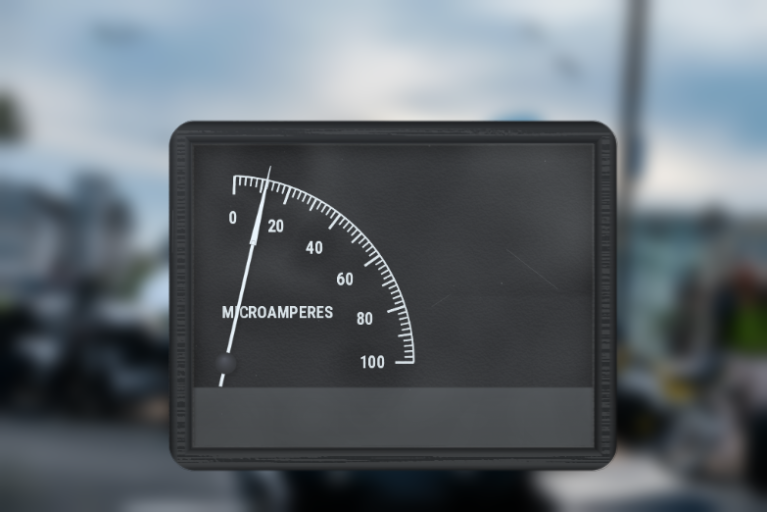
12,µA
